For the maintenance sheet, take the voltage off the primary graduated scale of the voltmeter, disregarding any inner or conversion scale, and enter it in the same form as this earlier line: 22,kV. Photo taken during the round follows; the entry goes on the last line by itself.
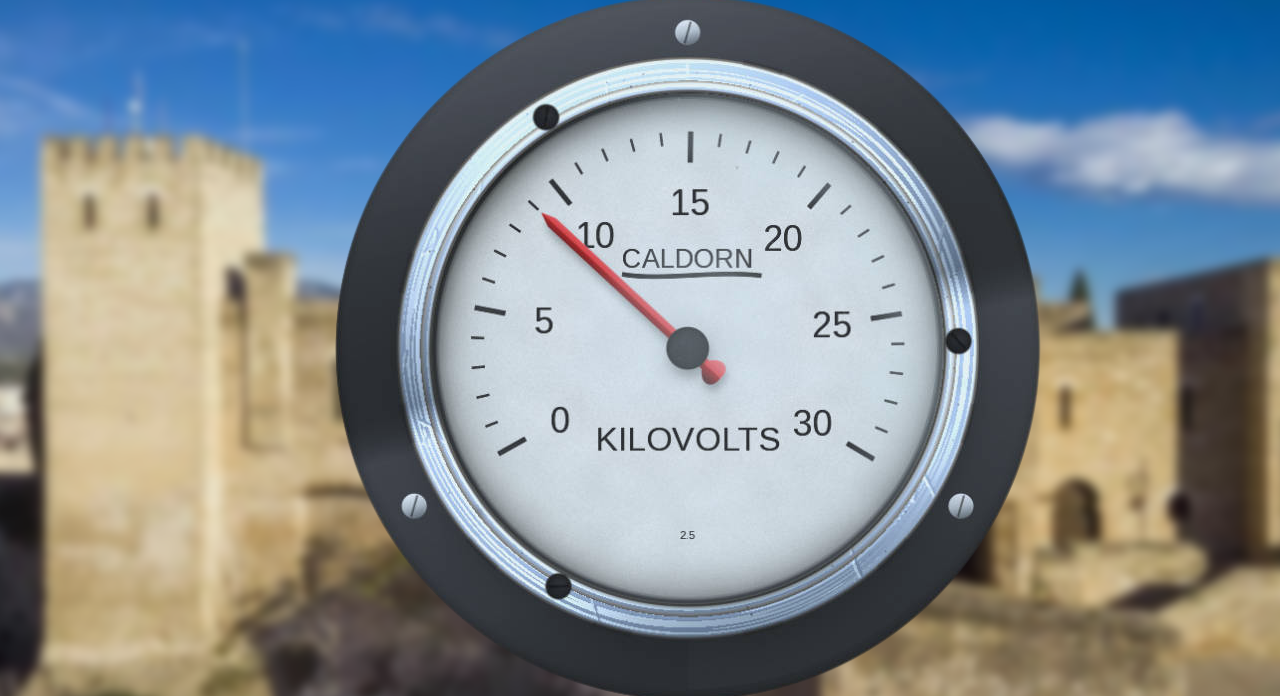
9,kV
